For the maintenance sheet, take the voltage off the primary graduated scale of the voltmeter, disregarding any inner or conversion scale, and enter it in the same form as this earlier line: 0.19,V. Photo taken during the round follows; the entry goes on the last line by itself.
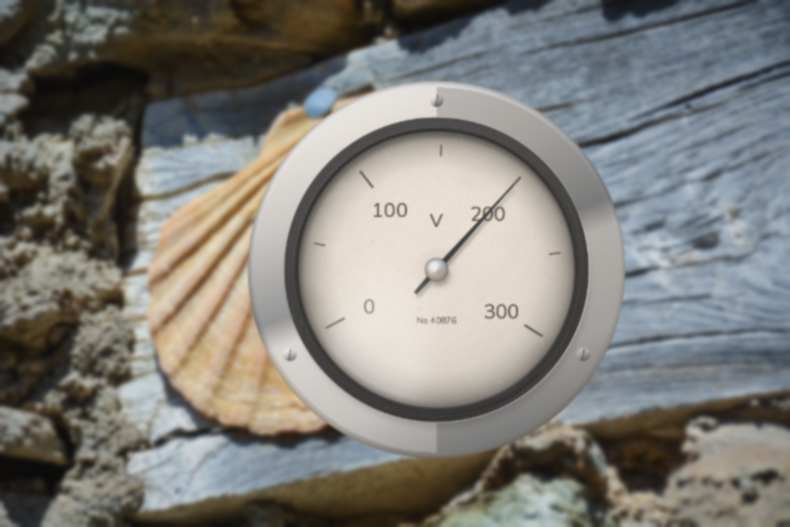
200,V
